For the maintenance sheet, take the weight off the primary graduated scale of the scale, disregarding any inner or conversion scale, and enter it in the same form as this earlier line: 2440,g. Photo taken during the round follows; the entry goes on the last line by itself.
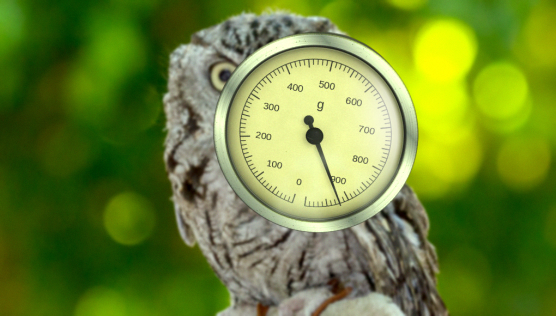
920,g
